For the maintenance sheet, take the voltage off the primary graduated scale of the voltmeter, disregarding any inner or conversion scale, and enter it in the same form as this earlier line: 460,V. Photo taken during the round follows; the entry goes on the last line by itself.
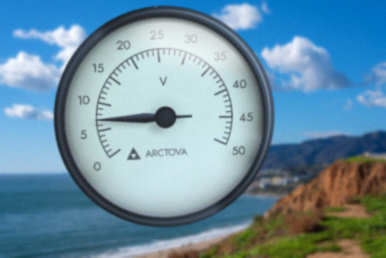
7,V
